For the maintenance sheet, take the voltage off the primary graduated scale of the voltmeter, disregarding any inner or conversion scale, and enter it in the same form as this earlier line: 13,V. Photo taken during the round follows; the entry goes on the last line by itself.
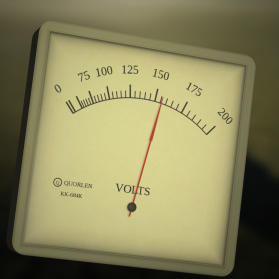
155,V
